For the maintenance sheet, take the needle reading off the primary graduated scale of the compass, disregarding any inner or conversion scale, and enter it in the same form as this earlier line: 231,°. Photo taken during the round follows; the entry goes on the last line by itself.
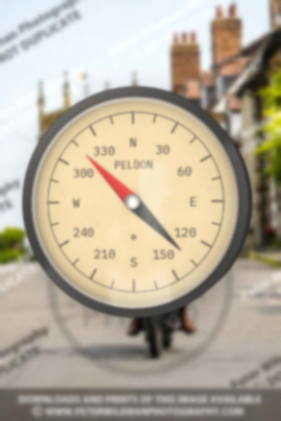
315,°
